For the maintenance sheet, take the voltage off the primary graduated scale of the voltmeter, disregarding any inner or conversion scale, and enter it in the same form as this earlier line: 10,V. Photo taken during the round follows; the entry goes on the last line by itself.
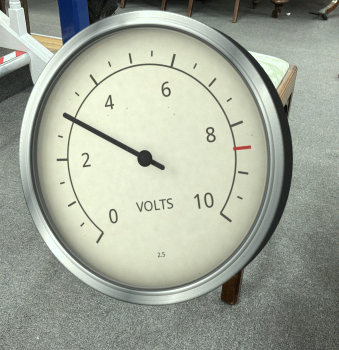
3,V
